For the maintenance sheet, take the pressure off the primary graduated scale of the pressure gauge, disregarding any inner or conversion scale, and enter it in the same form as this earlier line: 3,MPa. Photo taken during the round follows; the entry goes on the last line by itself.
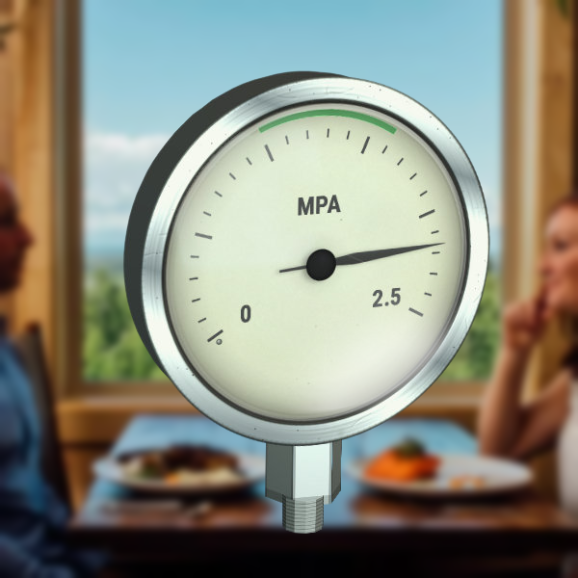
2.15,MPa
